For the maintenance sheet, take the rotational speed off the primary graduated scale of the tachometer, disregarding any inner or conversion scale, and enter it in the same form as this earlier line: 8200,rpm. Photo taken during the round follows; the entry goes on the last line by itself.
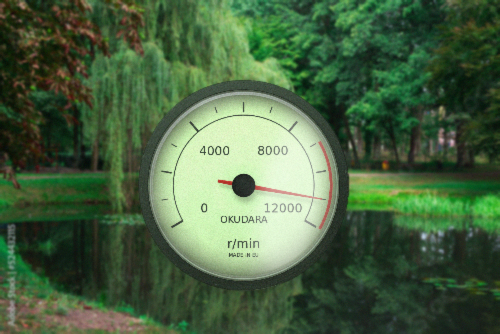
11000,rpm
